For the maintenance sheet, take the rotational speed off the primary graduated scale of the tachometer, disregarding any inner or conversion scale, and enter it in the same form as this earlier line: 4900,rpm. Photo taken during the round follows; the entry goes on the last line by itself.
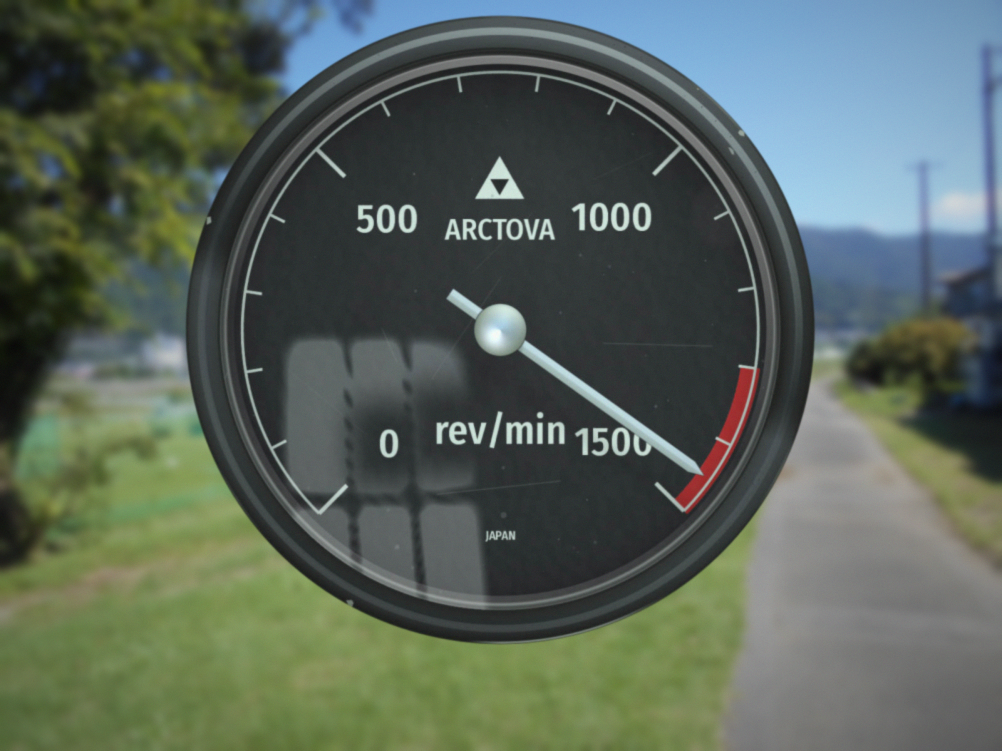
1450,rpm
